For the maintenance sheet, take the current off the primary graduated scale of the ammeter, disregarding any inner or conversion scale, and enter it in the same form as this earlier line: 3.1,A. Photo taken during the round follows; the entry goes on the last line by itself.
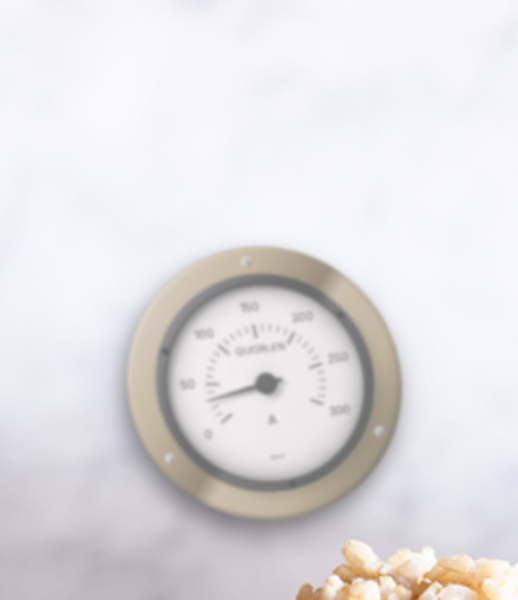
30,A
